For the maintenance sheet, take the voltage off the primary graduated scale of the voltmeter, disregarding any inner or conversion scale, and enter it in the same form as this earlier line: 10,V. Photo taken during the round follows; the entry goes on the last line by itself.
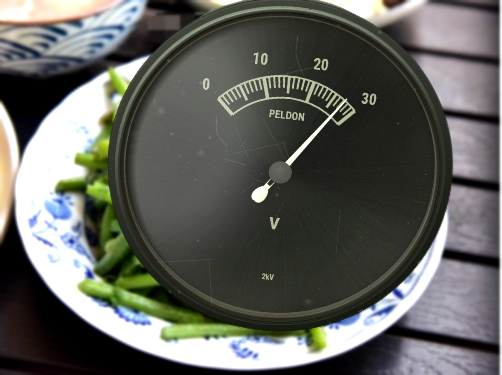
27,V
